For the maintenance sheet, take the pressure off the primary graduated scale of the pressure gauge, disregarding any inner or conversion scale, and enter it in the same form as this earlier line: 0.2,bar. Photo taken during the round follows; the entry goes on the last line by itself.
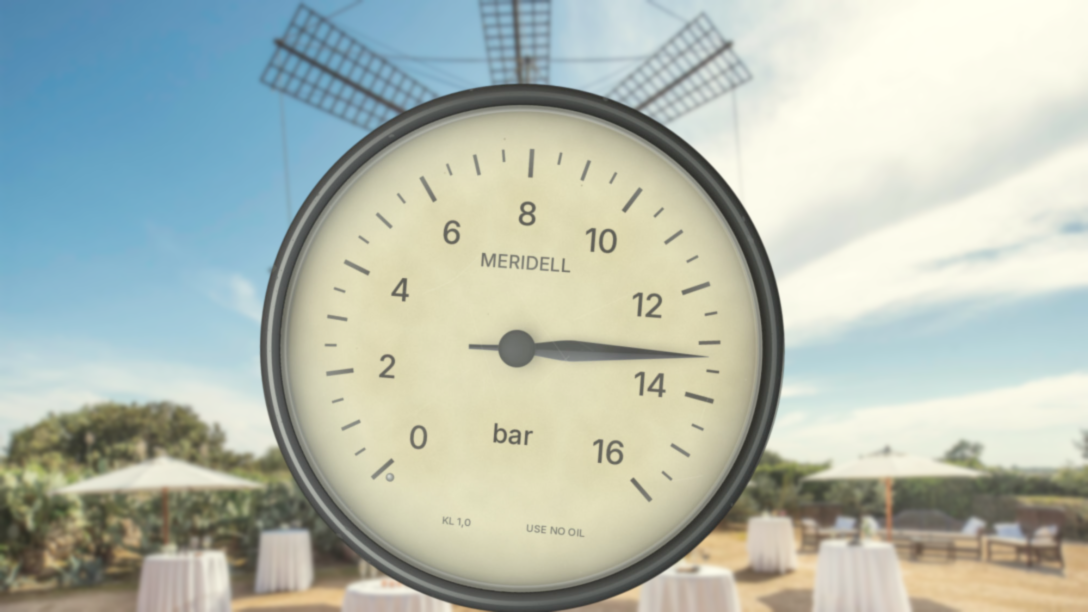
13.25,bar
